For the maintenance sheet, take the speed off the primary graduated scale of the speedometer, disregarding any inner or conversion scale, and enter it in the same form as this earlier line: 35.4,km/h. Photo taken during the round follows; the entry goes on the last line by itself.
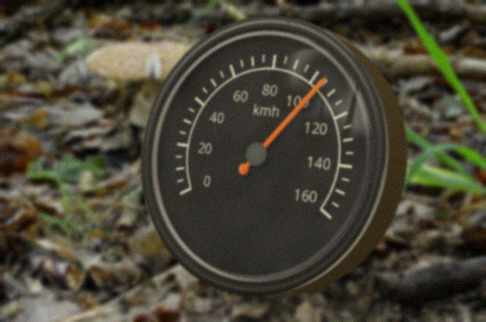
105,km/h
